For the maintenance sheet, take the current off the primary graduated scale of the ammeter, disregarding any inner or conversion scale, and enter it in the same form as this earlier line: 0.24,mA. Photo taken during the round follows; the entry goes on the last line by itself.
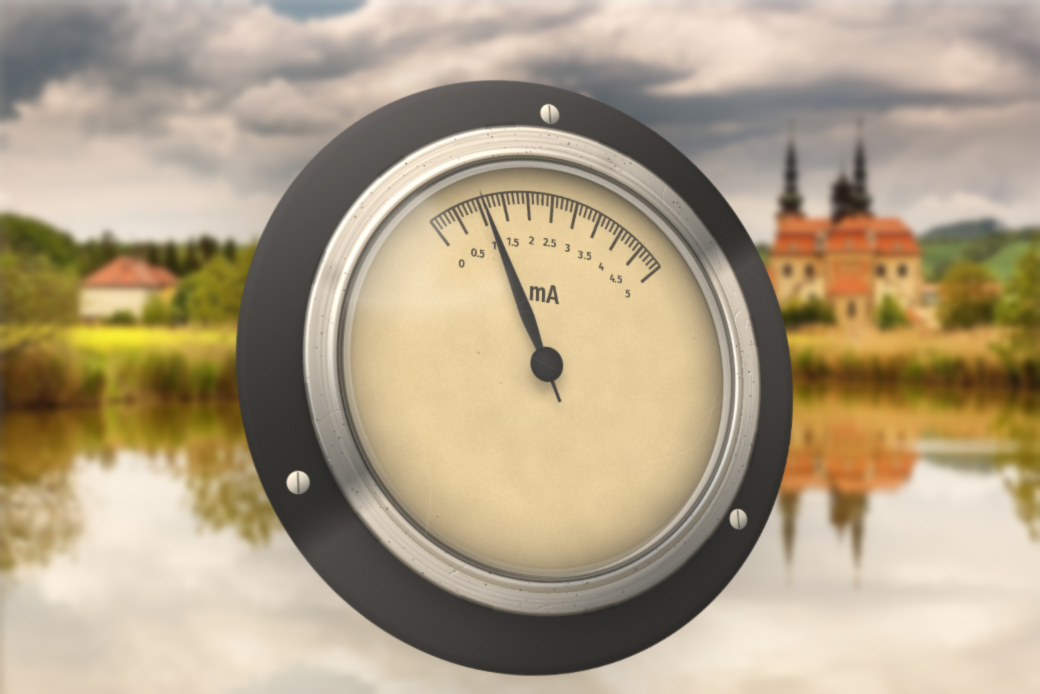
1,mA
